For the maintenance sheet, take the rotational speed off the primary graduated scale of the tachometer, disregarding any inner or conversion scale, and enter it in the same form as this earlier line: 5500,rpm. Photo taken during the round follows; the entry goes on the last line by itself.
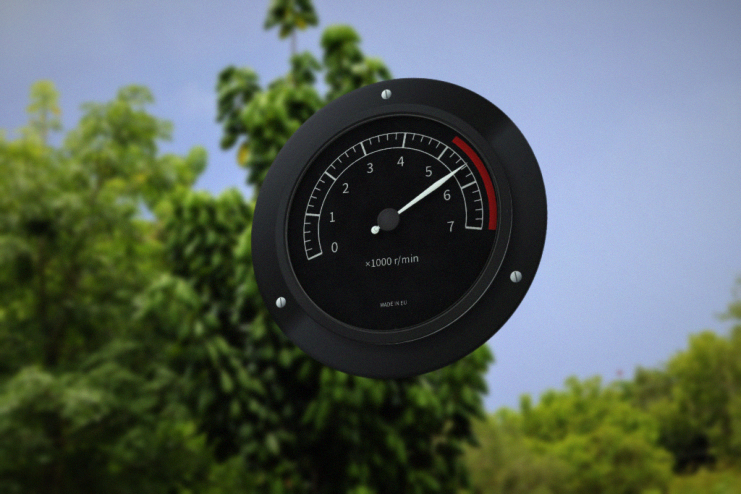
5600,rpm
